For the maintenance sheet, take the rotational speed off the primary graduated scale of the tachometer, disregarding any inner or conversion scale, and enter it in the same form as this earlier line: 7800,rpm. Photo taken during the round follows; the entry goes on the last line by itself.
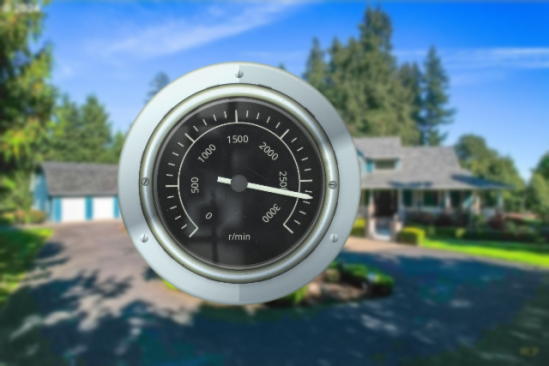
2650,rpm
